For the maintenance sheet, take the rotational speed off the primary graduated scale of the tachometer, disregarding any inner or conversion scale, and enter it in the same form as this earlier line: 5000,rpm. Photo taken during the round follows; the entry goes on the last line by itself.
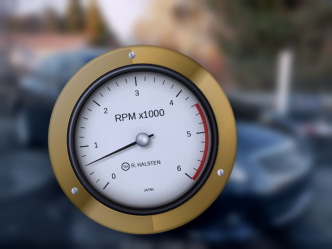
600,rpm
